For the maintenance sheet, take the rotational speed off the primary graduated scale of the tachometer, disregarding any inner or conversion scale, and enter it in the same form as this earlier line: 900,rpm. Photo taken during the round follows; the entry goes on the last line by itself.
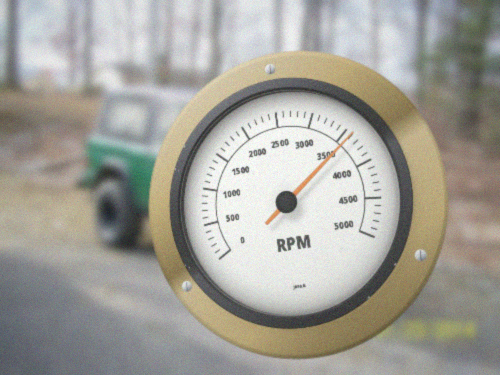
3600,rpm
